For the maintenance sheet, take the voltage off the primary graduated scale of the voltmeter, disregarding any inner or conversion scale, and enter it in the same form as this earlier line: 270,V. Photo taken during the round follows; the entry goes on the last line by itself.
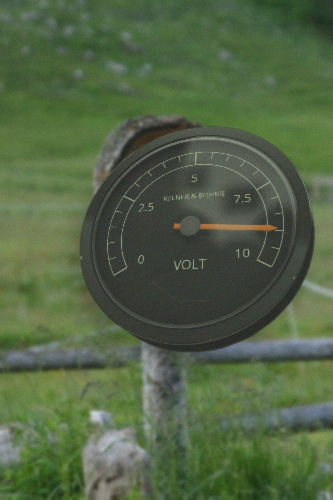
9,V
